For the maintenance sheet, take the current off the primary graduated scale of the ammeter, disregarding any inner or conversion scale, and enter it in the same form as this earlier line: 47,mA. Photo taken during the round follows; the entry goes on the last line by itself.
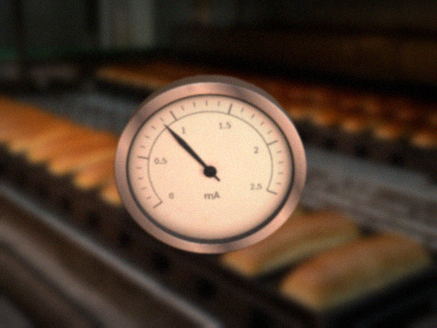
0.9,mA
